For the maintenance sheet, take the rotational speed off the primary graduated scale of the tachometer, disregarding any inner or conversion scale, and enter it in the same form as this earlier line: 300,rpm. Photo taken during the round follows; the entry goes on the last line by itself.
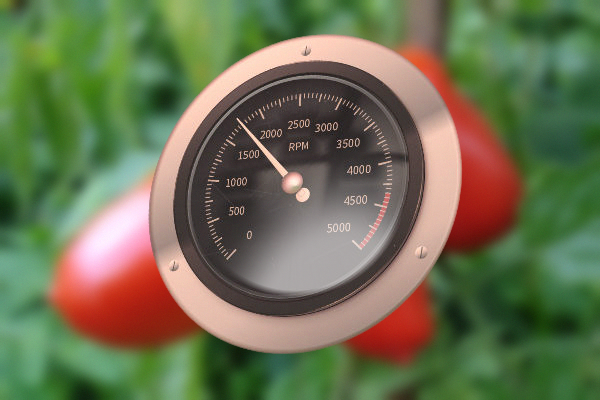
1750,rpm
